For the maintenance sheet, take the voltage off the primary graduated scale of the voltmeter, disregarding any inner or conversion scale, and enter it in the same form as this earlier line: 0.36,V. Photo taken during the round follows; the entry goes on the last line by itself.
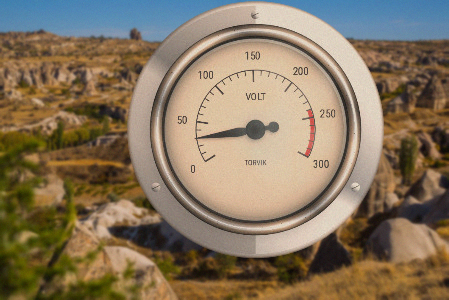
30,V
